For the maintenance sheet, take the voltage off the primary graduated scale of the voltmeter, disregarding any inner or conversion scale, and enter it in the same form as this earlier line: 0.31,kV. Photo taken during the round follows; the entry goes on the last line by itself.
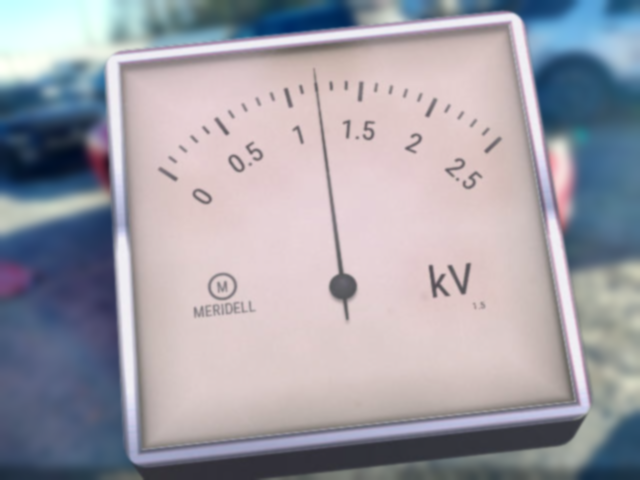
1.2,kV
